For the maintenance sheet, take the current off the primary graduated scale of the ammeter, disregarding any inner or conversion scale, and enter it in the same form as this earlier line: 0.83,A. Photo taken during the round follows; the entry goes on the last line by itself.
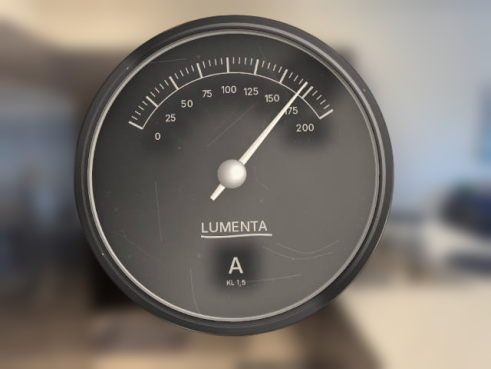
170,A
